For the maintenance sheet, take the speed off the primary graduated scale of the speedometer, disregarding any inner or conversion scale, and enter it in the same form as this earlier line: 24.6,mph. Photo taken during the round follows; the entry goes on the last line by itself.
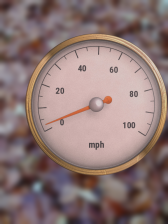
2.5,mph
